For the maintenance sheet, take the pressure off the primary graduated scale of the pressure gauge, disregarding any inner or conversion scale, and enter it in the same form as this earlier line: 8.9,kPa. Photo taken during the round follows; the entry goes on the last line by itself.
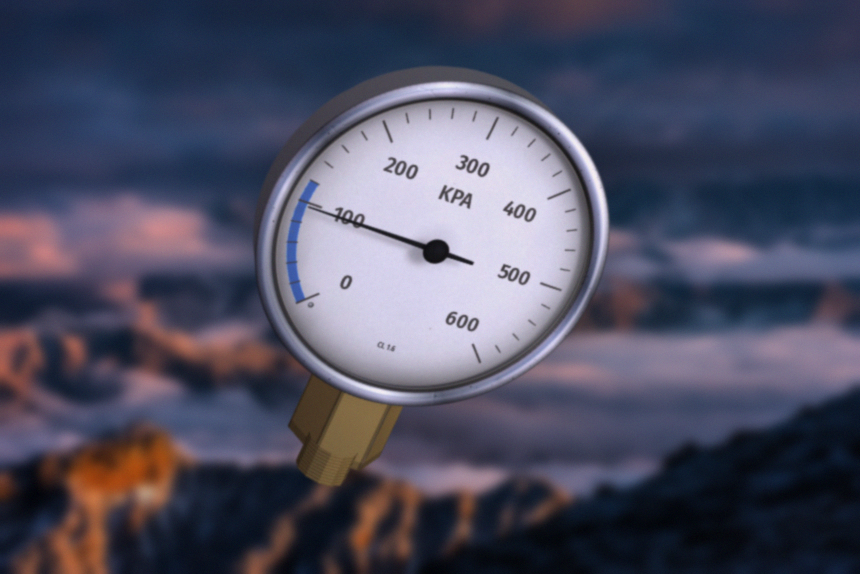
100,kPa
